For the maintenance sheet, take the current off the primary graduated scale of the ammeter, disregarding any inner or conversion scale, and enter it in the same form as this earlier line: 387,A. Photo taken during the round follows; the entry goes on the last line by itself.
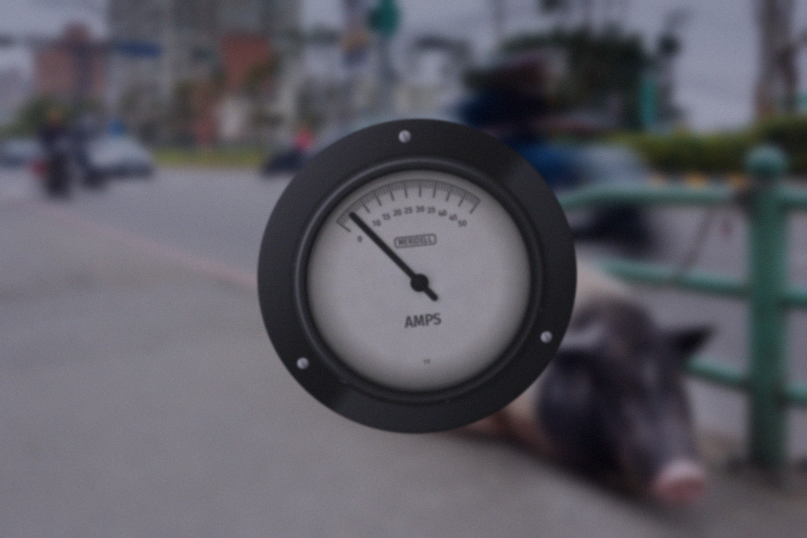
5,A
